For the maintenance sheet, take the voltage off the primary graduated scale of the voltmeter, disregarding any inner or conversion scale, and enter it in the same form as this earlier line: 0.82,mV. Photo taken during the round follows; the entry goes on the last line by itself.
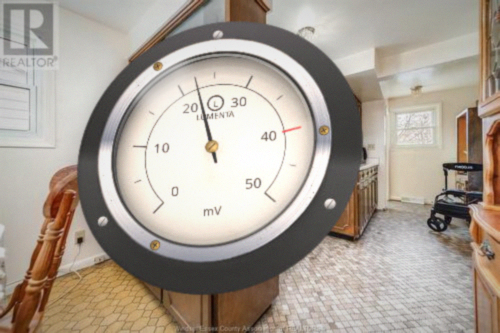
22.5,mV
